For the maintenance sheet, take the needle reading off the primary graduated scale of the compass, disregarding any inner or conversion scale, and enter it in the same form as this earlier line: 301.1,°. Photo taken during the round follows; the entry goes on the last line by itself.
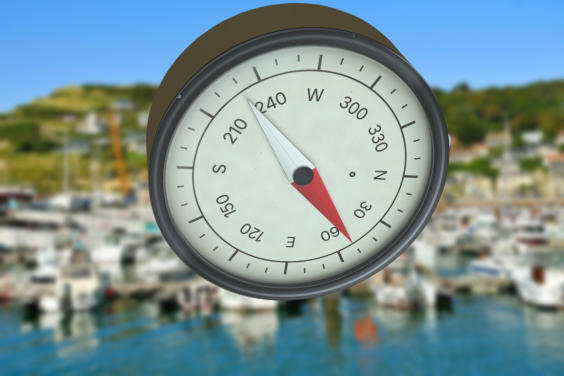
50,°
